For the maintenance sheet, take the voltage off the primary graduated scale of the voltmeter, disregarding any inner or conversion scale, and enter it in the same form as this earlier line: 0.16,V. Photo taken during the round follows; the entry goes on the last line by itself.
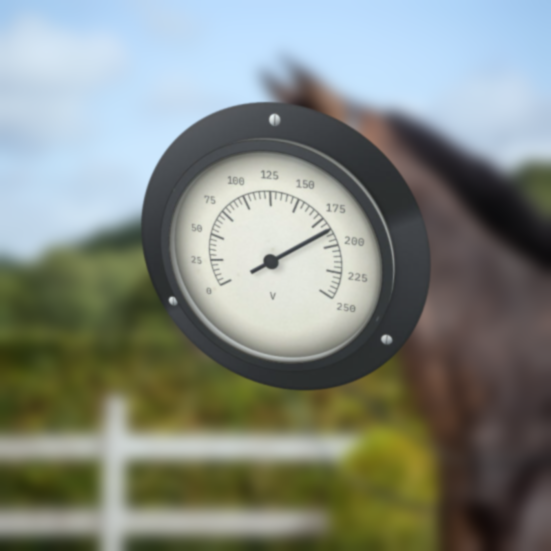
185,V
